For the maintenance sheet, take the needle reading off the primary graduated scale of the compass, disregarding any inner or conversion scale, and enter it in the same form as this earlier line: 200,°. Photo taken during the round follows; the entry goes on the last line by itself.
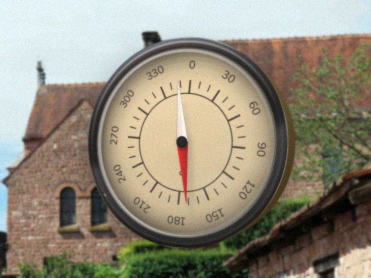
170,°
